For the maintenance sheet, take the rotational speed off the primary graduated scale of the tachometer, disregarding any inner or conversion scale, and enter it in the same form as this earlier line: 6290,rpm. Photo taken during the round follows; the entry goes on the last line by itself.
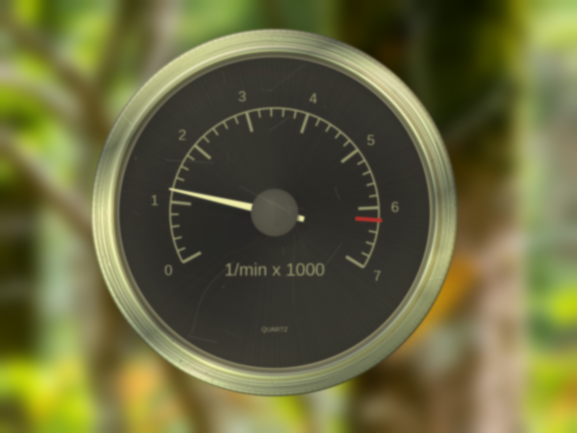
1200,rpm
